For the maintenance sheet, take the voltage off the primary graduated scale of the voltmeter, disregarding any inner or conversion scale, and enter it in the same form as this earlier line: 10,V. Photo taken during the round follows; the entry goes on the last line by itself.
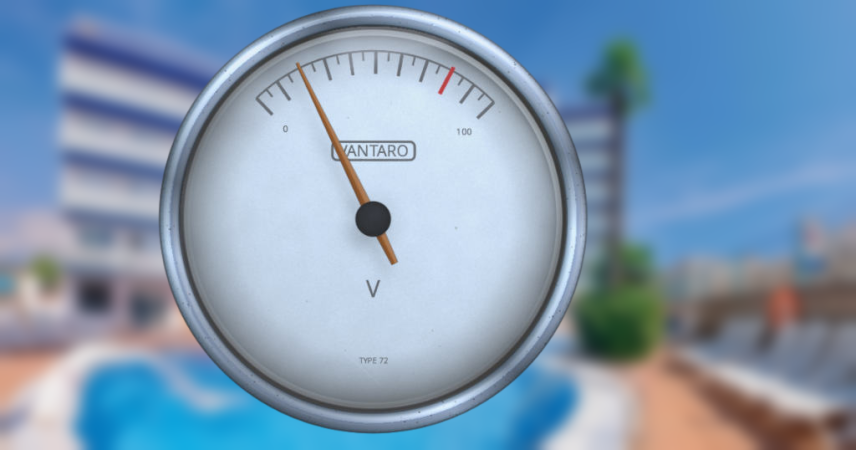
20,V
